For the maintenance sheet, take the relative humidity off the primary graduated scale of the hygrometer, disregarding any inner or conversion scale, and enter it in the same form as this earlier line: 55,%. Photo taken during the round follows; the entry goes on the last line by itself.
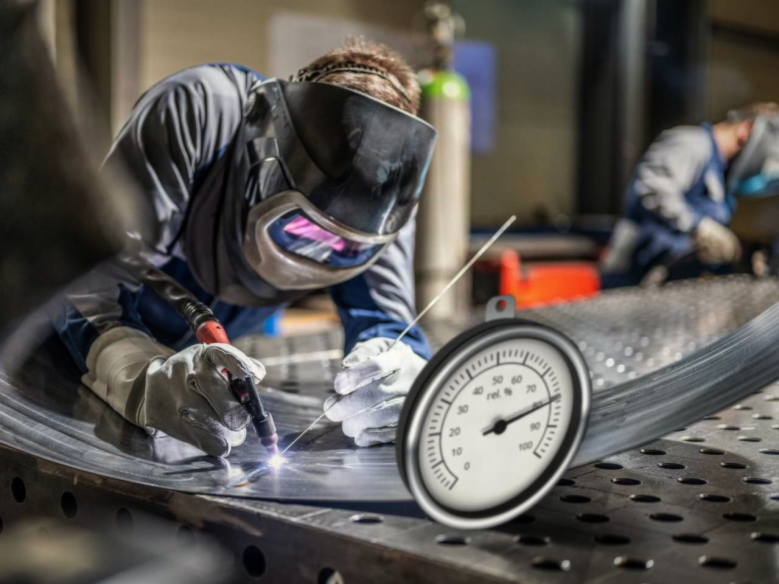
80,%
